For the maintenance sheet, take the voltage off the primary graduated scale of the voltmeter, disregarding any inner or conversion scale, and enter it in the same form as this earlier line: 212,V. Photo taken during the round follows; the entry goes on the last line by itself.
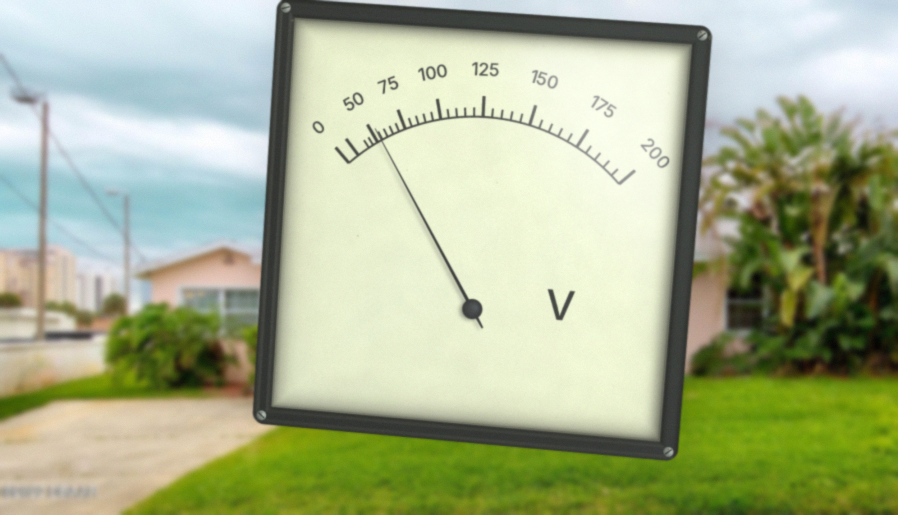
55,V
